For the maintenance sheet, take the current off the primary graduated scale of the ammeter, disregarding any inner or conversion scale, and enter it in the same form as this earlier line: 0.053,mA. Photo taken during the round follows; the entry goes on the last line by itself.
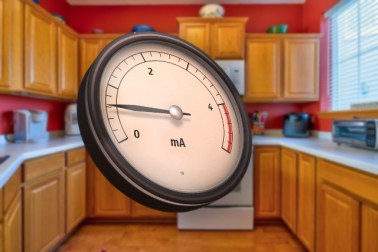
0.6,mA
